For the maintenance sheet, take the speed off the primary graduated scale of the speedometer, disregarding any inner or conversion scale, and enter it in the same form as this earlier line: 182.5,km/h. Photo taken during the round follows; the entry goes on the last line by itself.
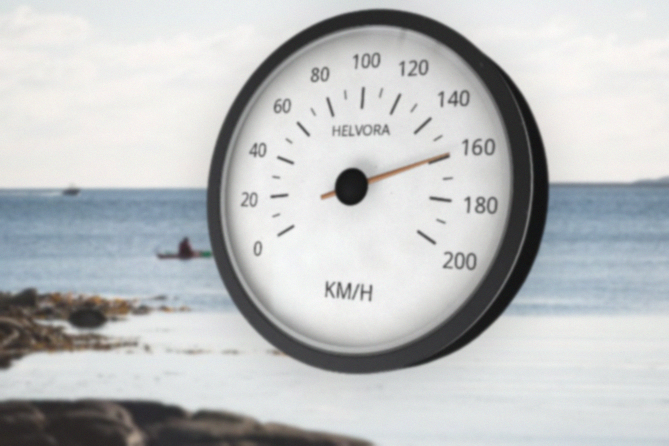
160,km/h
